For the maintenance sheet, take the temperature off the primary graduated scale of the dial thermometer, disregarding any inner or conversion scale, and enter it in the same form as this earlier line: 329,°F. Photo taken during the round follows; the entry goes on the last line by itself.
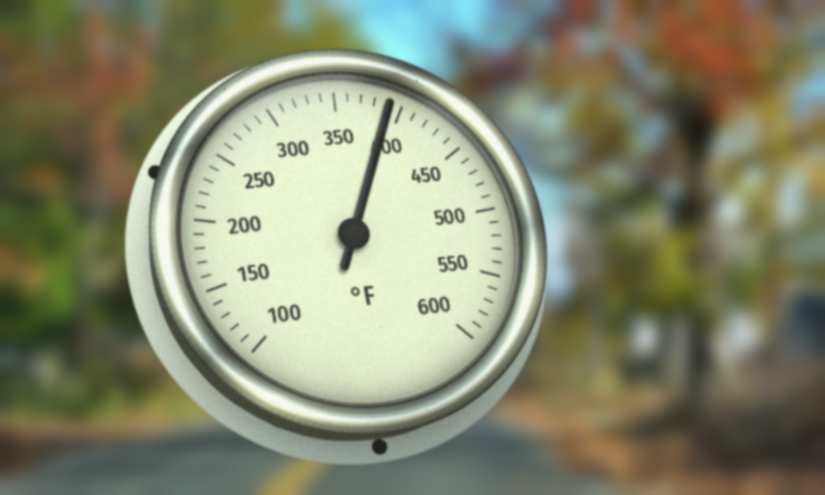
390,°F
